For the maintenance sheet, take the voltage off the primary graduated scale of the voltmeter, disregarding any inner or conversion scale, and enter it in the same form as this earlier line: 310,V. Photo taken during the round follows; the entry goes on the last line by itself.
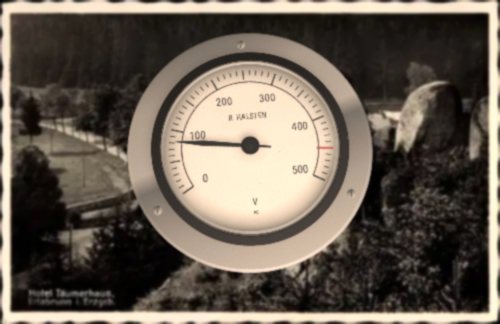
80,V
